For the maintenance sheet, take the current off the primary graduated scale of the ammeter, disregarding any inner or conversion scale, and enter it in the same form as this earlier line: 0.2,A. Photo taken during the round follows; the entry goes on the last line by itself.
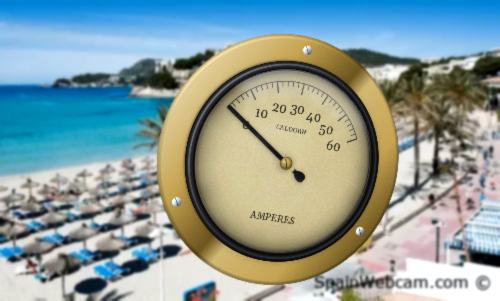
0,A
